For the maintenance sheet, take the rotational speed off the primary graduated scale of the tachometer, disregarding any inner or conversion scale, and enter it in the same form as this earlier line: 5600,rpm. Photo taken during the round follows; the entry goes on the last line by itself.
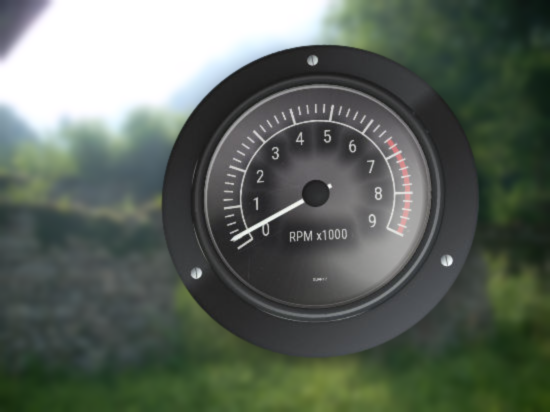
200,rpm
